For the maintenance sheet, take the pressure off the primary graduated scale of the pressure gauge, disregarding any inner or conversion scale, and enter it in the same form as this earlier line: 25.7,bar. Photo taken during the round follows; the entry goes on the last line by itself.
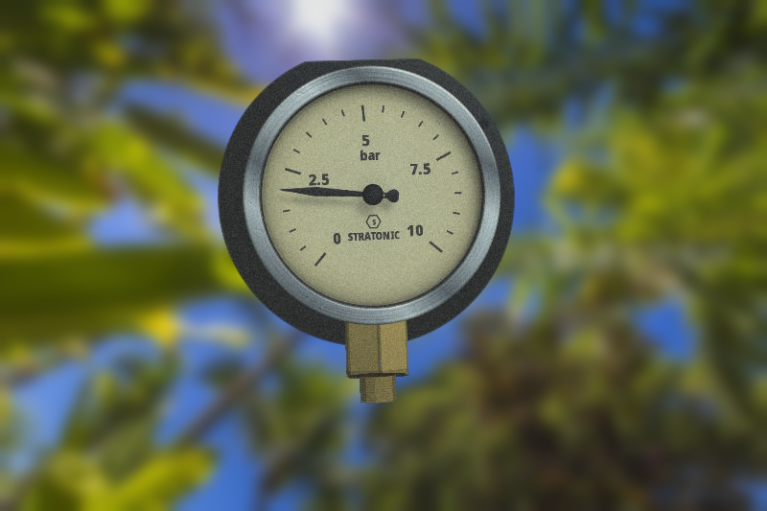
2,bar
